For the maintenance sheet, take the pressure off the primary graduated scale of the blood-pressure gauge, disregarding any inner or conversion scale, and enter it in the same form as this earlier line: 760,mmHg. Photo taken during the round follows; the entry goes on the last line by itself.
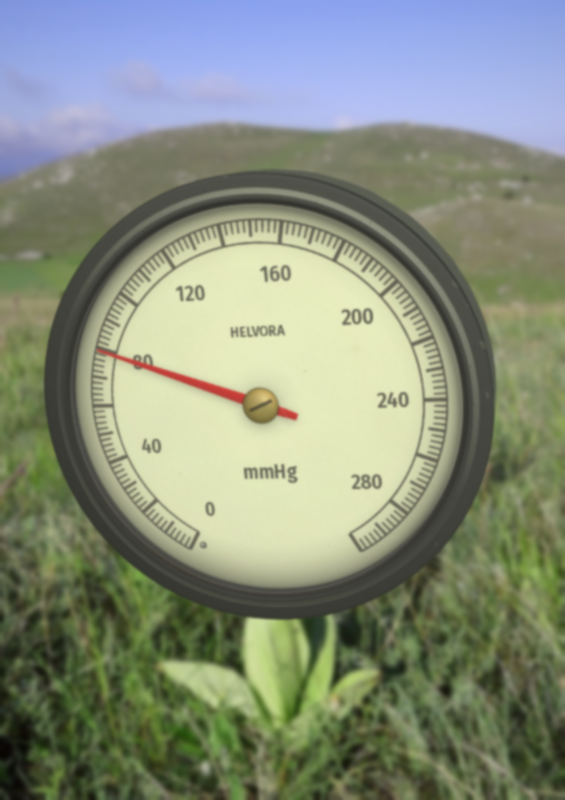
80,mmHg
